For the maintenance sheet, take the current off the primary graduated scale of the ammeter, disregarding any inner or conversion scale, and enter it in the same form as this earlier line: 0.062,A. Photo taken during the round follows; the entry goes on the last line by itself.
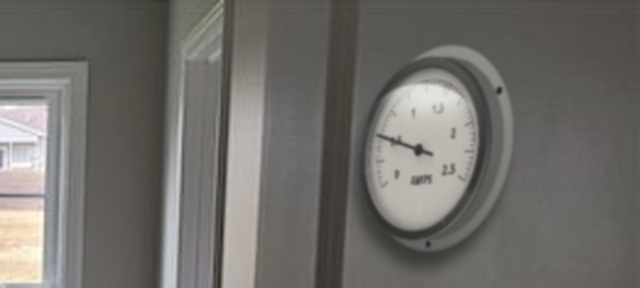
0.5,A
